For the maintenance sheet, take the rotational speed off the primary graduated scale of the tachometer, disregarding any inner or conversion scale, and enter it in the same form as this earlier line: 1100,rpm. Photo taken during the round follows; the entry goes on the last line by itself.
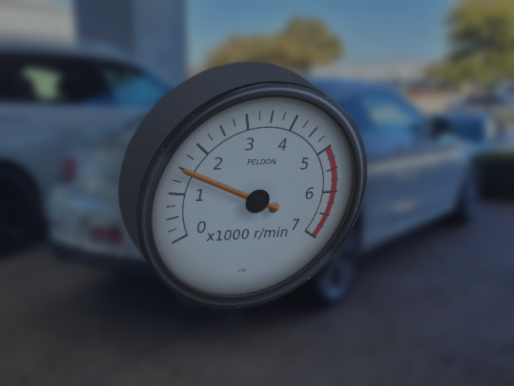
1500,rpm
